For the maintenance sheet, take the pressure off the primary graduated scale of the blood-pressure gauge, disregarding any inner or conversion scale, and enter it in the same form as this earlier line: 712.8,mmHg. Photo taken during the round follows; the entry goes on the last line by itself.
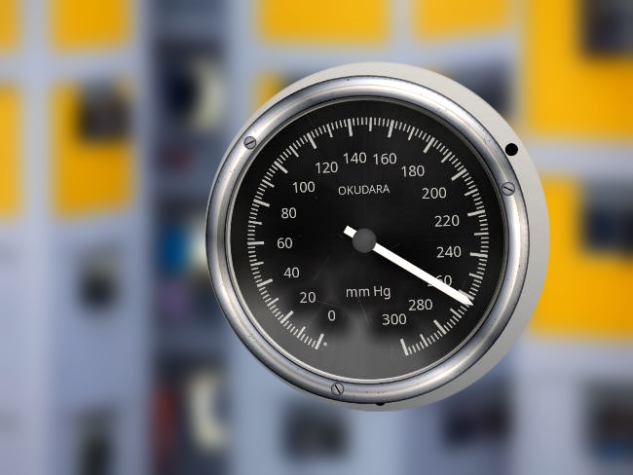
262,mmHg
